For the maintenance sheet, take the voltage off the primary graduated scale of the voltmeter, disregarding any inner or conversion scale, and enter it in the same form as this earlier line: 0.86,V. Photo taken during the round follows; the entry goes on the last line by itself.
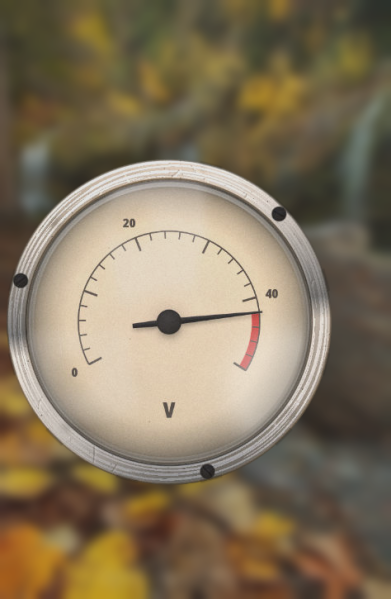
42,V
